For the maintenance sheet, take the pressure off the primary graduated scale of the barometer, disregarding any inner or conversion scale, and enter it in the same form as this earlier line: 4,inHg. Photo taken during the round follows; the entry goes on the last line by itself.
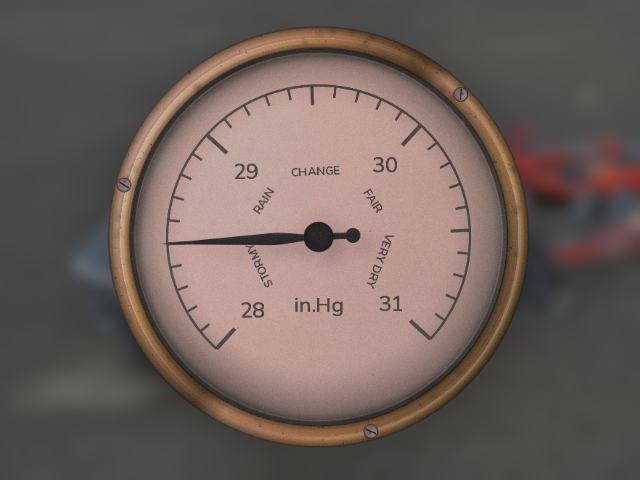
28.5,inHg
